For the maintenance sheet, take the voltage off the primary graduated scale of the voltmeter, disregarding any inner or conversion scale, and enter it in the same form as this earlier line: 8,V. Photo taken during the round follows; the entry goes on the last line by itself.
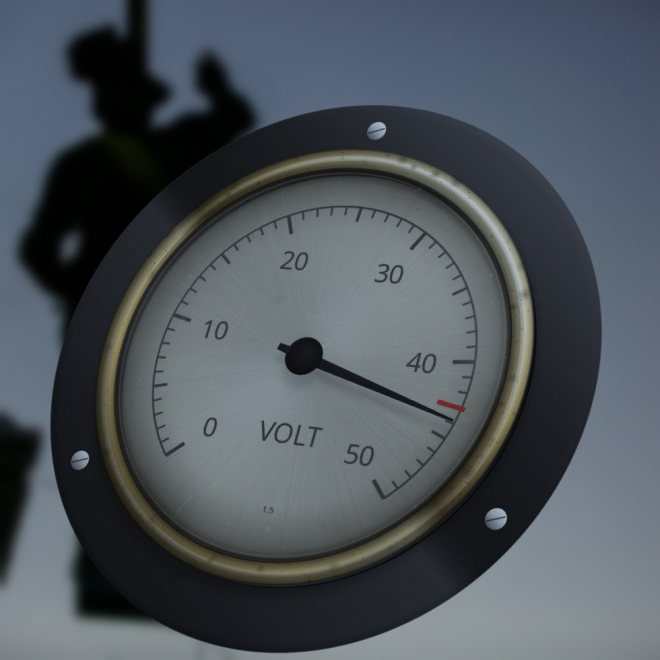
44,V
